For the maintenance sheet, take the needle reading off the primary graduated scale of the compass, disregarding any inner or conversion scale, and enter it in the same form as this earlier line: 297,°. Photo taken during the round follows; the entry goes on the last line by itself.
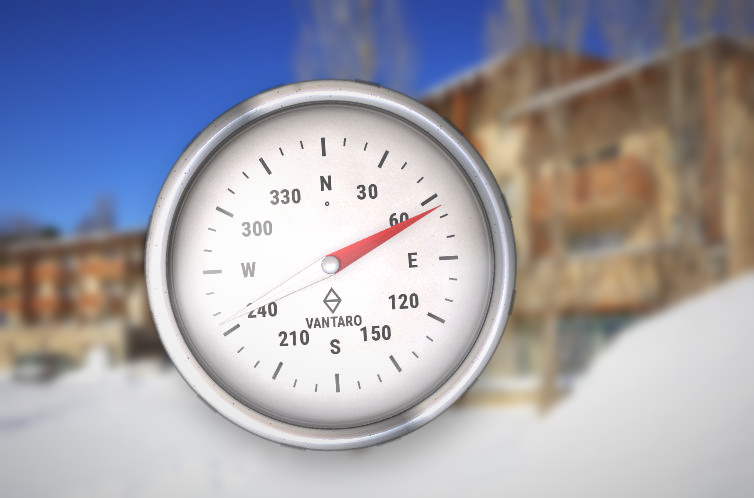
65,°
